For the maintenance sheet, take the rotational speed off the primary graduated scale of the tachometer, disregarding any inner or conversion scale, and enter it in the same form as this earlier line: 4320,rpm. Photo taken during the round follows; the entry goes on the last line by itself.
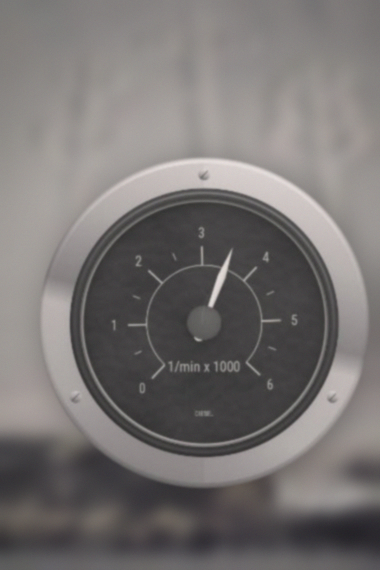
3500,rpm
